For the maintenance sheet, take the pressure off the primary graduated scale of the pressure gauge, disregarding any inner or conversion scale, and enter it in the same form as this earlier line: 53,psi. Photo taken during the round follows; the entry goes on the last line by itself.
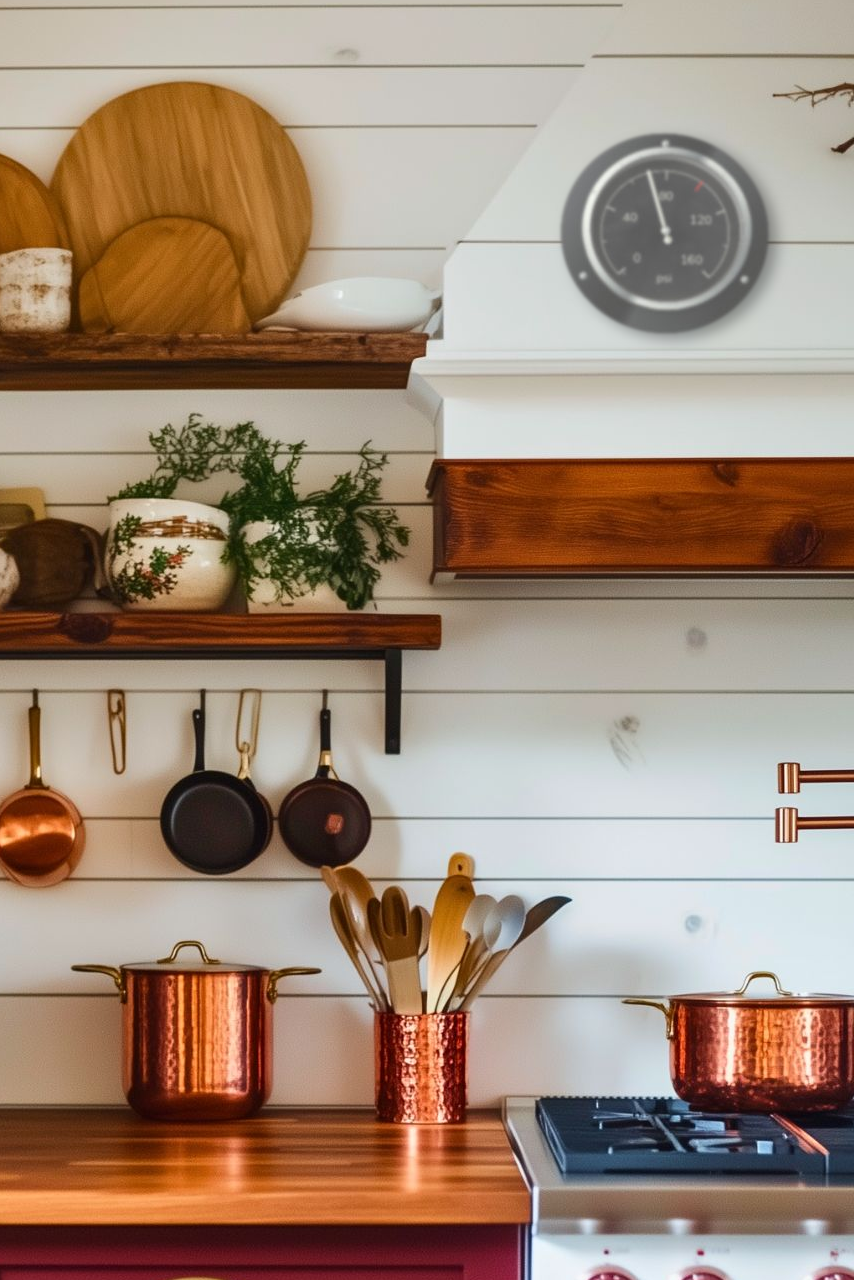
70,psi
